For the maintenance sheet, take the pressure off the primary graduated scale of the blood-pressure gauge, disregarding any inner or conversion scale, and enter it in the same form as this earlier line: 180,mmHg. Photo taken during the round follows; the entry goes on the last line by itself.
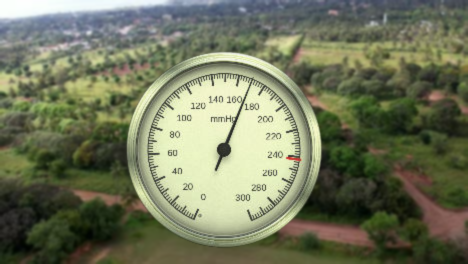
170,mmHg
